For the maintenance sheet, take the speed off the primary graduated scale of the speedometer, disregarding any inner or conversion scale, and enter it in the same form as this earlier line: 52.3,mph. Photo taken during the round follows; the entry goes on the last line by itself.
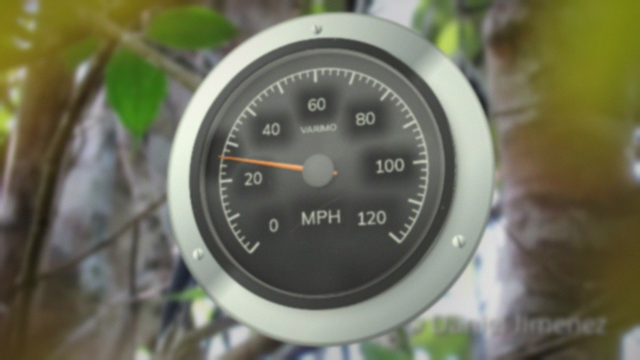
26,mph
